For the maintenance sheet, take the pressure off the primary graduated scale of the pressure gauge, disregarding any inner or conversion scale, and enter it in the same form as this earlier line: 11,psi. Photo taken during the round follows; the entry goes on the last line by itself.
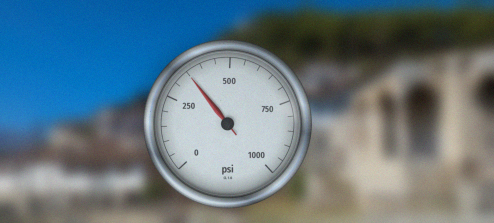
350,psi
